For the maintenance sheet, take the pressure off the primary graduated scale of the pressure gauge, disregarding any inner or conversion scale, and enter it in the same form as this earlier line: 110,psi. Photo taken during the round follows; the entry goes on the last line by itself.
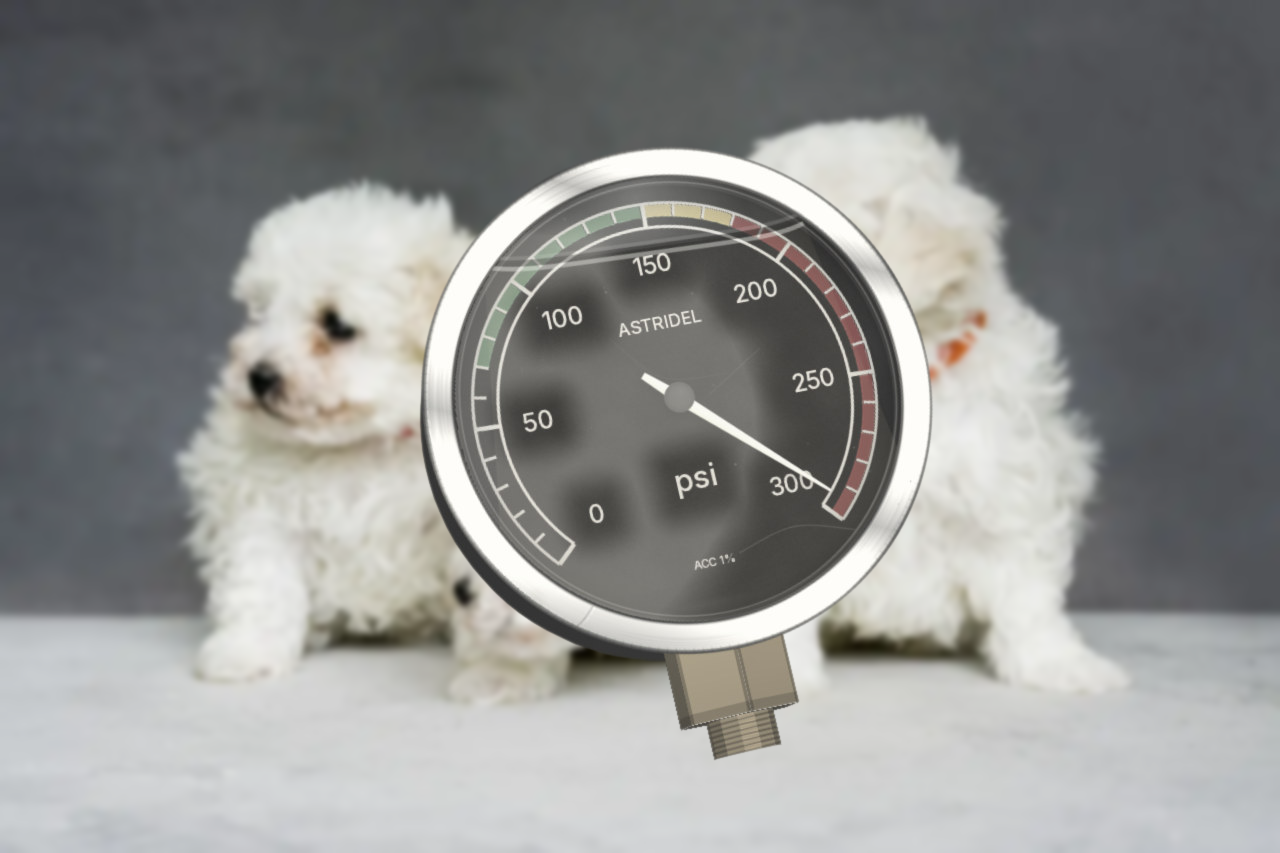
295,psi
